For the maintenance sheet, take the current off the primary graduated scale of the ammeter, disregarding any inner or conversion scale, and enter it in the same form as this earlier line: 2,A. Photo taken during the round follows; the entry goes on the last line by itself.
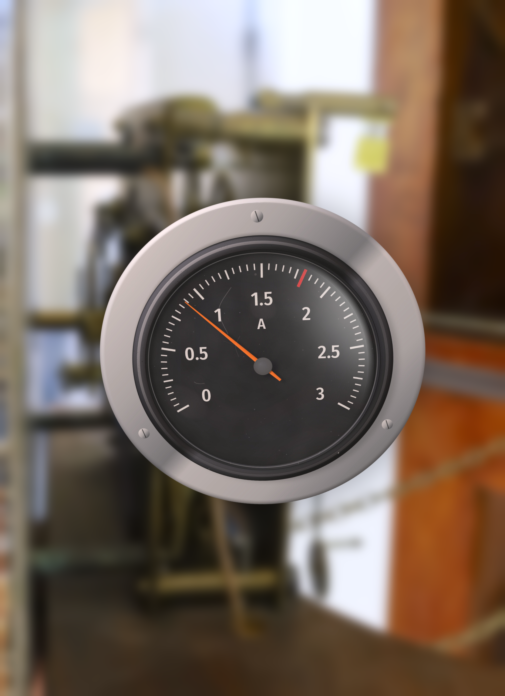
0.9,A
